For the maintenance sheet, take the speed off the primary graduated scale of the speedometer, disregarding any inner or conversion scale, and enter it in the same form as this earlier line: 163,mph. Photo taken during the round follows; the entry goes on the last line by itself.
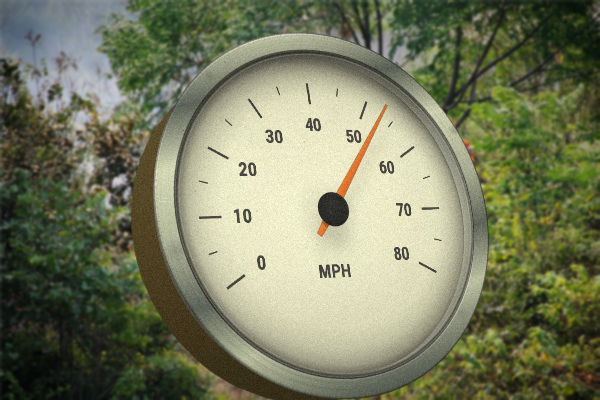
52.5,mph
